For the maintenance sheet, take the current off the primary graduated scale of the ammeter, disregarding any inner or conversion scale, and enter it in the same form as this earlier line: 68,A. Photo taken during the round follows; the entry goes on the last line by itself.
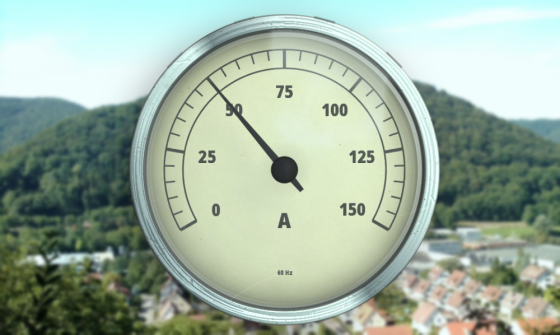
50,A
